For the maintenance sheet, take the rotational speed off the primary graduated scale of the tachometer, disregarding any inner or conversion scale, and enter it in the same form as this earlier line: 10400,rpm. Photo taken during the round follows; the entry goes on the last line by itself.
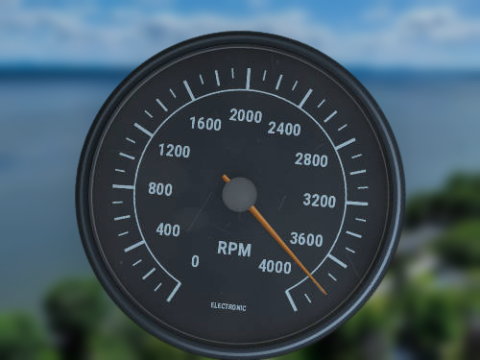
3800,rpm
